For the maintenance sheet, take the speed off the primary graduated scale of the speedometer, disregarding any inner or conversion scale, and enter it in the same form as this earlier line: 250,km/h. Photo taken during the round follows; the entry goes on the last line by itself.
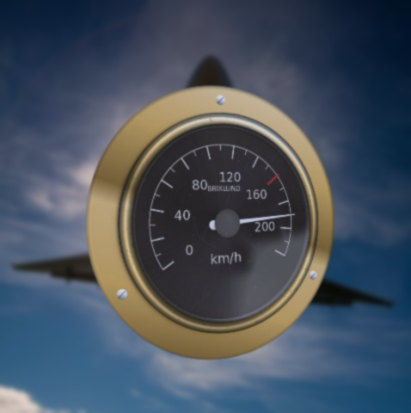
190,km/h
